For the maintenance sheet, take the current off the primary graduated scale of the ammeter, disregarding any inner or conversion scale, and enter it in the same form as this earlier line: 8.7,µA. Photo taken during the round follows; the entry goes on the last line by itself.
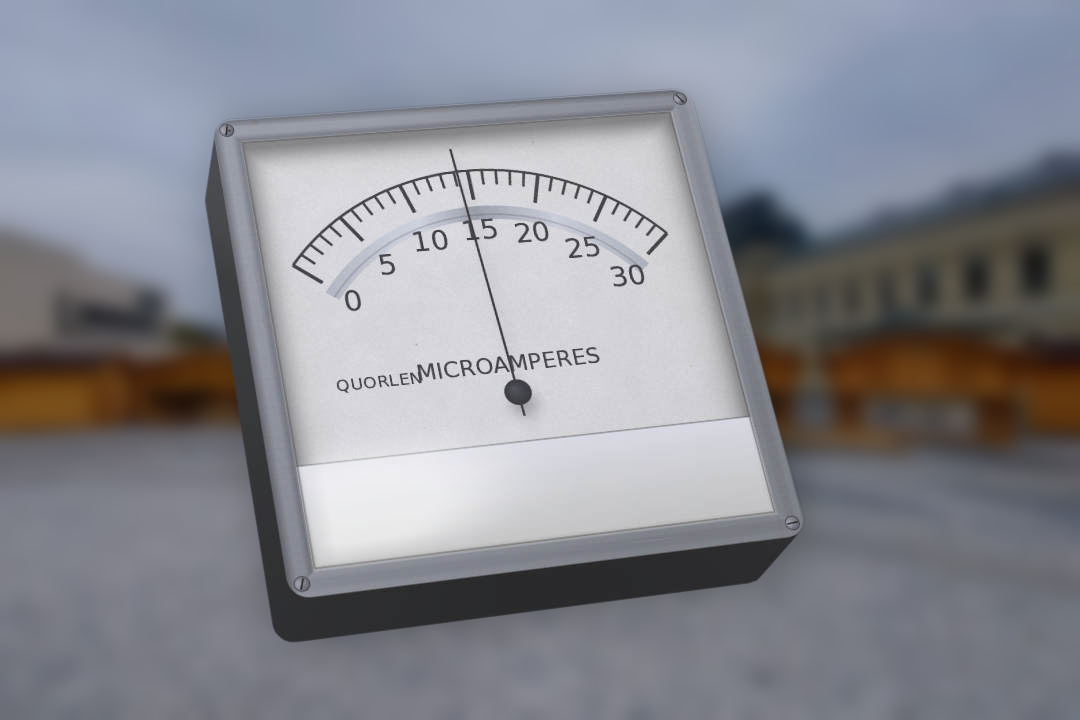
14,µA
